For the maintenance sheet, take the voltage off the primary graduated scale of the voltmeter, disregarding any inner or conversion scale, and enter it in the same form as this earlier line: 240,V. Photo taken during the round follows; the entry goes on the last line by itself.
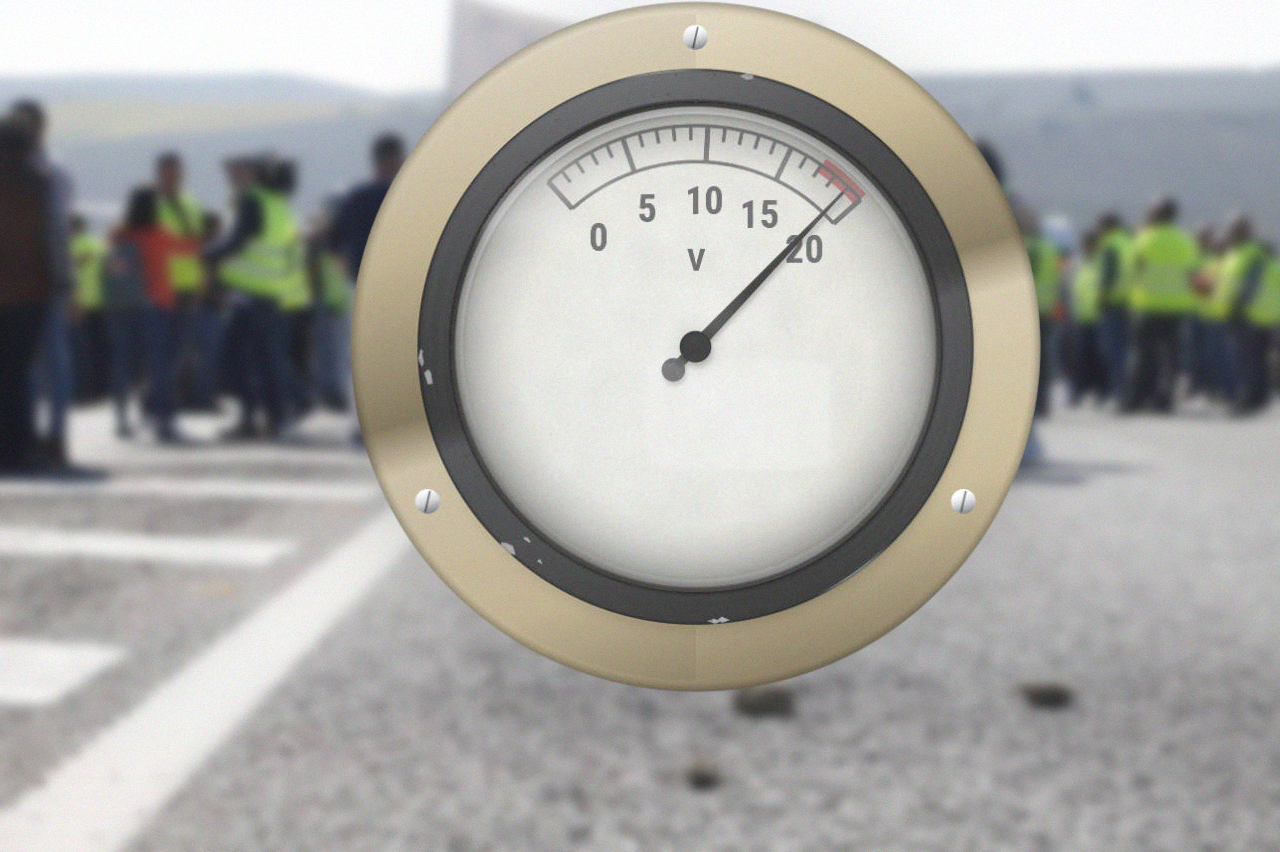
19,V
